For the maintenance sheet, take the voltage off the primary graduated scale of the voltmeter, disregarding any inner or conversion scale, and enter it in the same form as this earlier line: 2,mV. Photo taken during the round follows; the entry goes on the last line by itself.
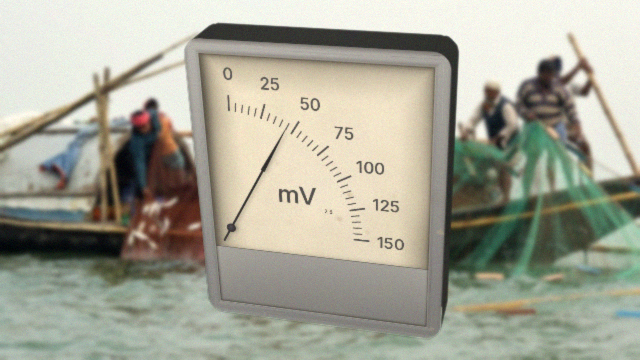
45,mV
